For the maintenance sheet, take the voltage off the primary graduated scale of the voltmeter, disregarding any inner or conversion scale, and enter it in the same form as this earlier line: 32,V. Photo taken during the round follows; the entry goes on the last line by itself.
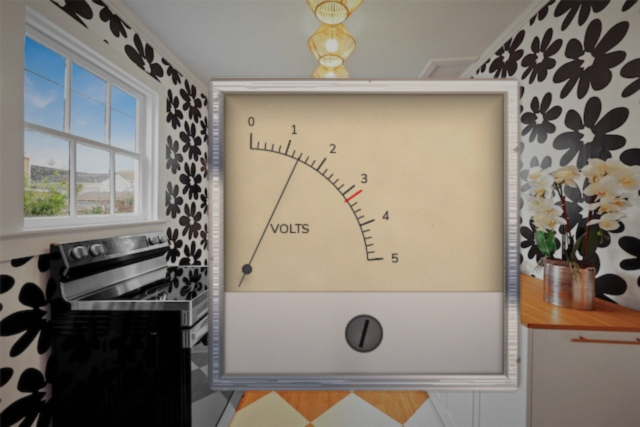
1.4,V
